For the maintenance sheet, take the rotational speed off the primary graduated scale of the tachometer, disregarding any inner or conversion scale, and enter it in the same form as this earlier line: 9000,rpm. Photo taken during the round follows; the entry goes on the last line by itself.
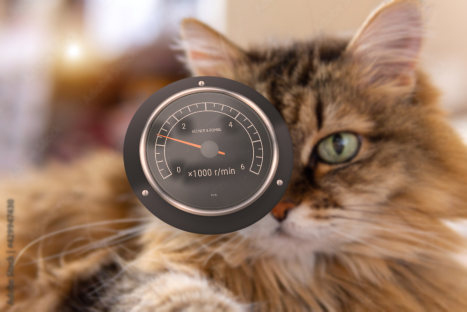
1250,rpm
